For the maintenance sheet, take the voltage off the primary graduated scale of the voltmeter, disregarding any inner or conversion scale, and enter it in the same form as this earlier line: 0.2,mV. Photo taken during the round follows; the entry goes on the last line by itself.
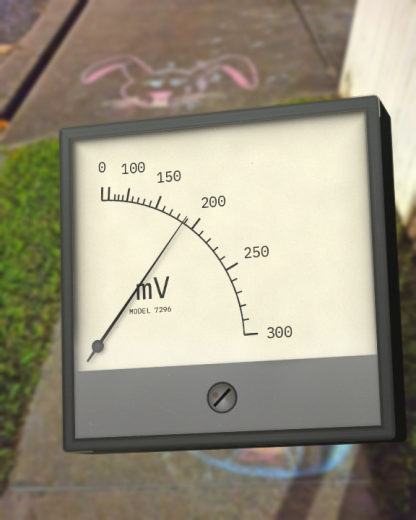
190,mV
